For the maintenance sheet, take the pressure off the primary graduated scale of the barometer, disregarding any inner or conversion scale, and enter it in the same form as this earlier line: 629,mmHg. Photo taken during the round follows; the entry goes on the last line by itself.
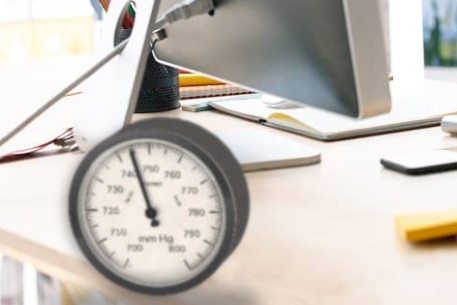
745,mmHg
